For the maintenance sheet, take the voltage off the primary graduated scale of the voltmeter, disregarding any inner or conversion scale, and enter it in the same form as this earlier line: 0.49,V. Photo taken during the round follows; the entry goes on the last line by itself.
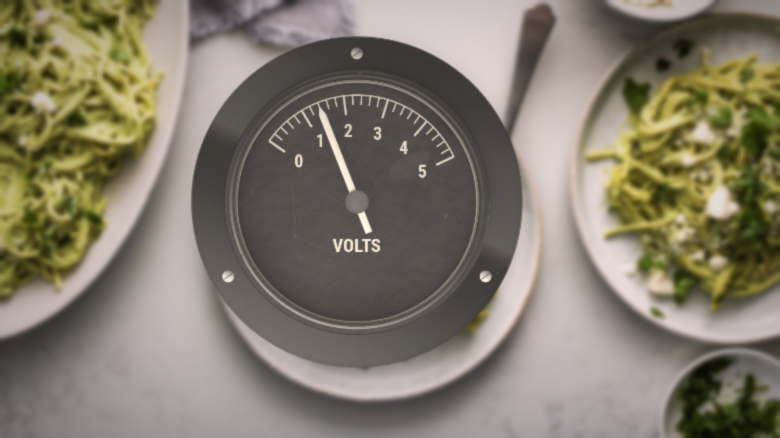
1.4,V
